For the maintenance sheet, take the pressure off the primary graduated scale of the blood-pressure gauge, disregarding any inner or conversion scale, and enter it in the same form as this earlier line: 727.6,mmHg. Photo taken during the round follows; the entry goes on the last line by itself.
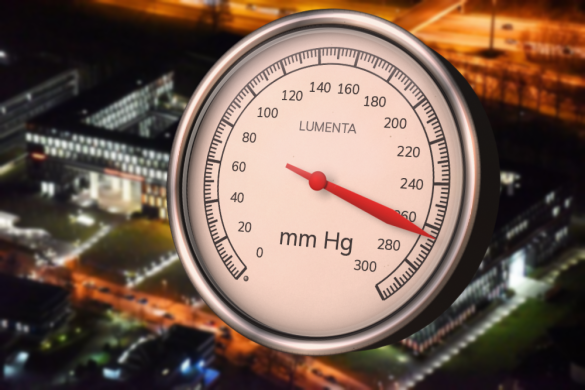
264,mmHg
